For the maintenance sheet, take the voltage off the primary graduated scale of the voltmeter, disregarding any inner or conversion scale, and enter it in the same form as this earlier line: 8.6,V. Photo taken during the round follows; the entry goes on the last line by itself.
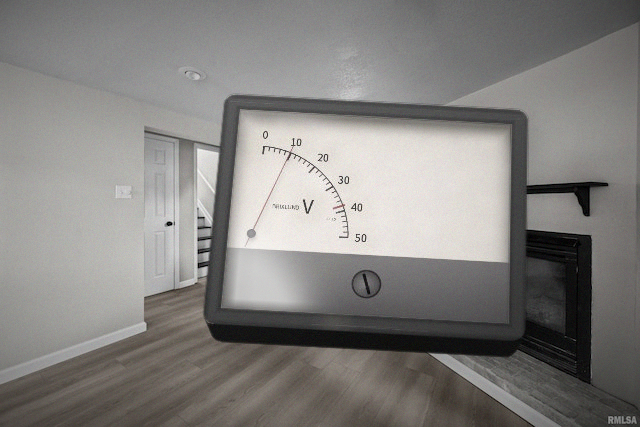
10,V
